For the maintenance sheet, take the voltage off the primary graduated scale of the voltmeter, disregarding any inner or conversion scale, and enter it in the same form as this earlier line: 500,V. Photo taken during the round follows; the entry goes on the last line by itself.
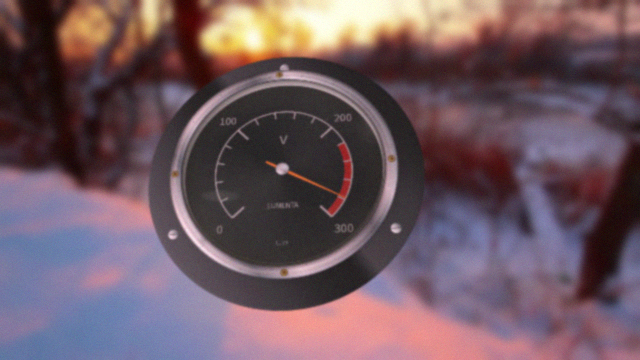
280,V
